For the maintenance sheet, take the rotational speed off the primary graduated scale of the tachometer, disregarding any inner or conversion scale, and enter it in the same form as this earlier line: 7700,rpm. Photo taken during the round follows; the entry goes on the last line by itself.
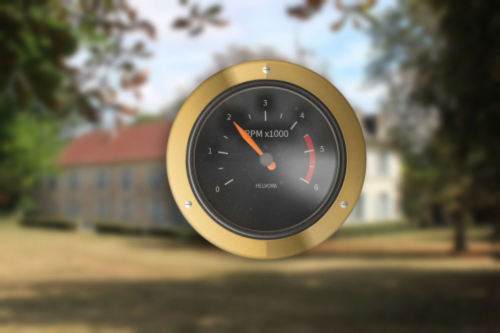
2000,rpm
